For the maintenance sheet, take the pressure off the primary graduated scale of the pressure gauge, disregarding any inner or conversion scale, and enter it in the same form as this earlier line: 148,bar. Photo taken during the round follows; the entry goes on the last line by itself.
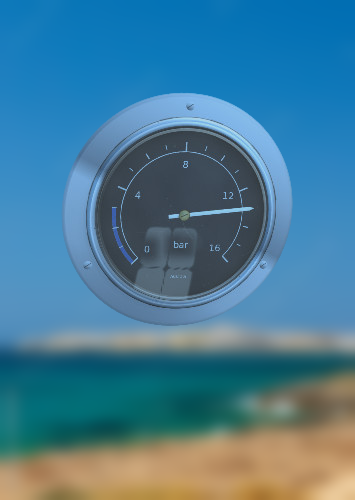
13,bar
